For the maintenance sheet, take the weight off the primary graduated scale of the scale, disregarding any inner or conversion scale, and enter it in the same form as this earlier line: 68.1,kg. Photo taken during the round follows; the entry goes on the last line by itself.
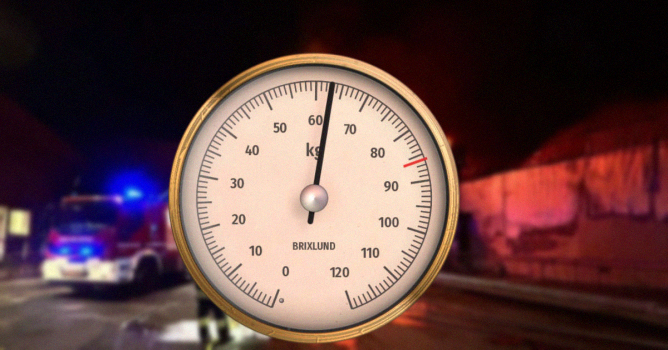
63,kg
